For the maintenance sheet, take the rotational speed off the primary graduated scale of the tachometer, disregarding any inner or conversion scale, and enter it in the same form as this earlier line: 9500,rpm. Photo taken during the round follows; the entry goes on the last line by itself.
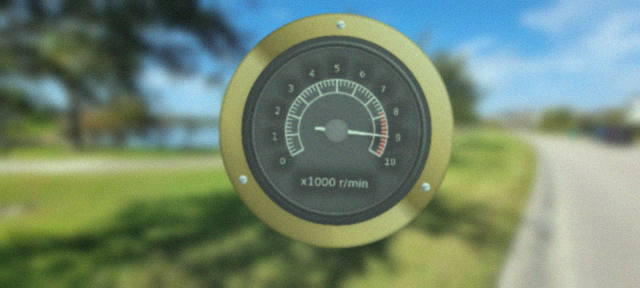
9000,rpm
